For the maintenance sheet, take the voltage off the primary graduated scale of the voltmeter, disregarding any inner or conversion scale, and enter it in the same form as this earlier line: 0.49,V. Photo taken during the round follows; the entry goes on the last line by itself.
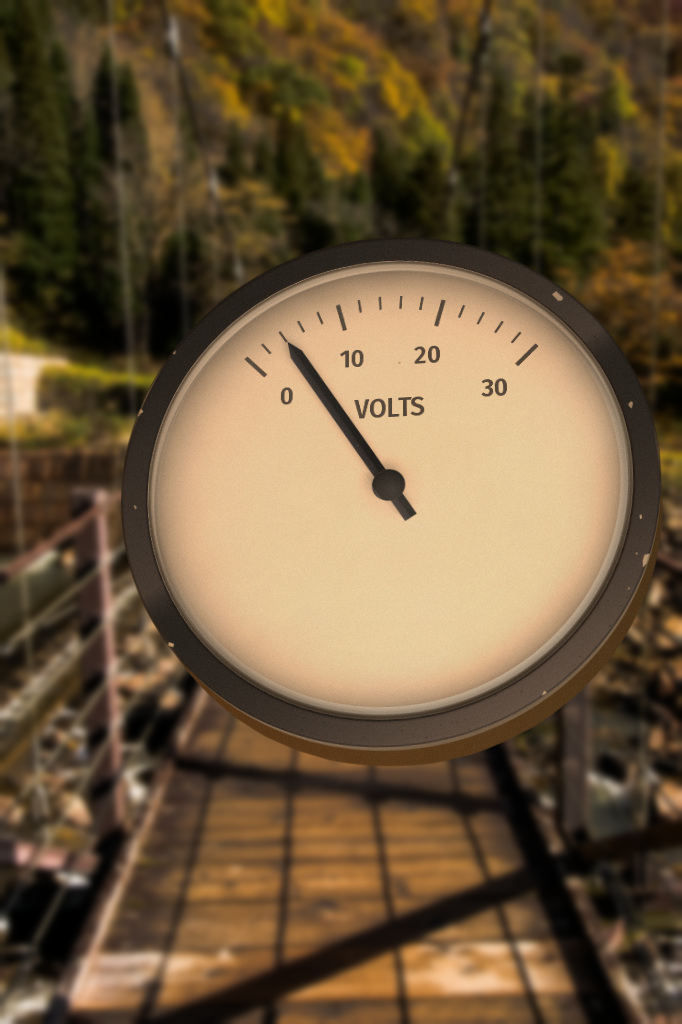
4,V
